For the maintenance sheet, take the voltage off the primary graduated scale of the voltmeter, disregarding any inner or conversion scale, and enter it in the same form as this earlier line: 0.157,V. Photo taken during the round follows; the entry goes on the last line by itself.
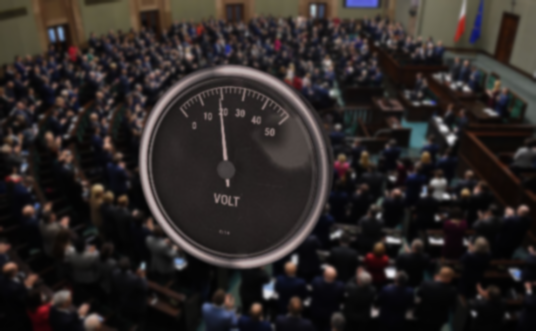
20,V
